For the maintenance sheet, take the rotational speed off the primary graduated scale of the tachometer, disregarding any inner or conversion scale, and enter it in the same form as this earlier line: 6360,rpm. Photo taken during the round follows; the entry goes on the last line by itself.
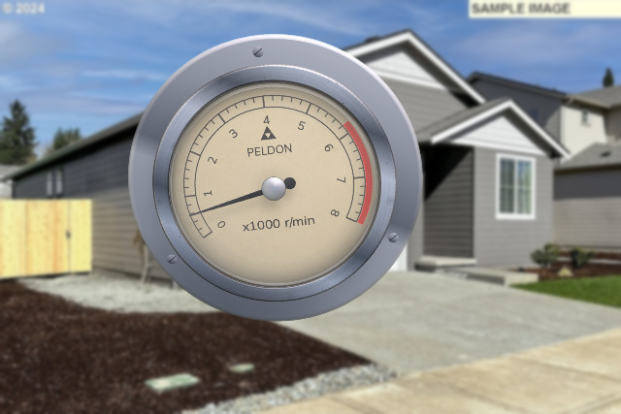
600,rpm
